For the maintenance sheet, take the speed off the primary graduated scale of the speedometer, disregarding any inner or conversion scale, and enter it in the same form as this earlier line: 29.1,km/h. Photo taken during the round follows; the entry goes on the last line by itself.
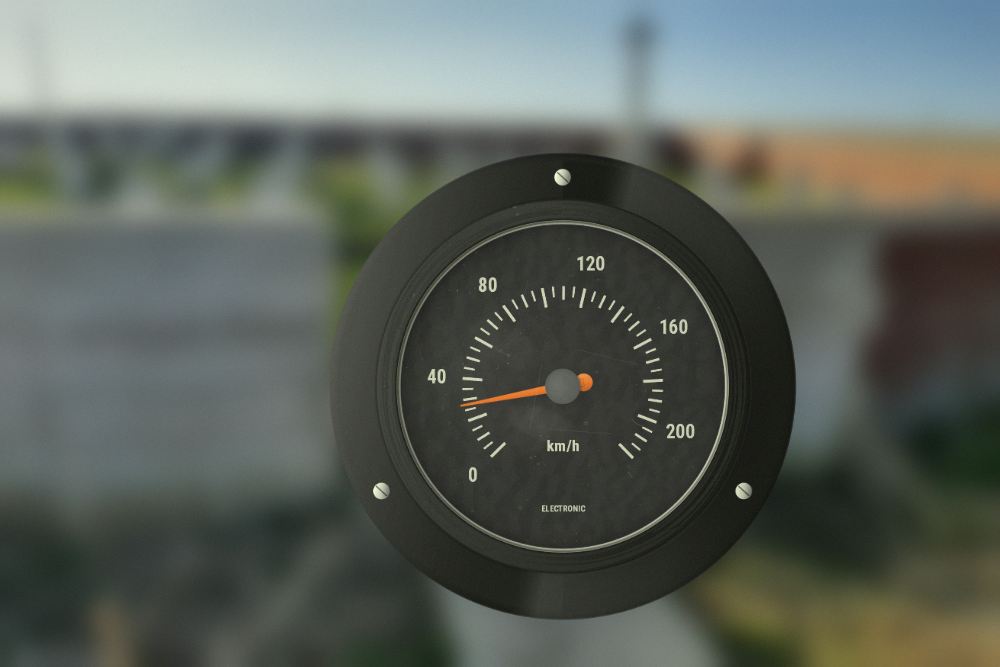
27.5,km/h
